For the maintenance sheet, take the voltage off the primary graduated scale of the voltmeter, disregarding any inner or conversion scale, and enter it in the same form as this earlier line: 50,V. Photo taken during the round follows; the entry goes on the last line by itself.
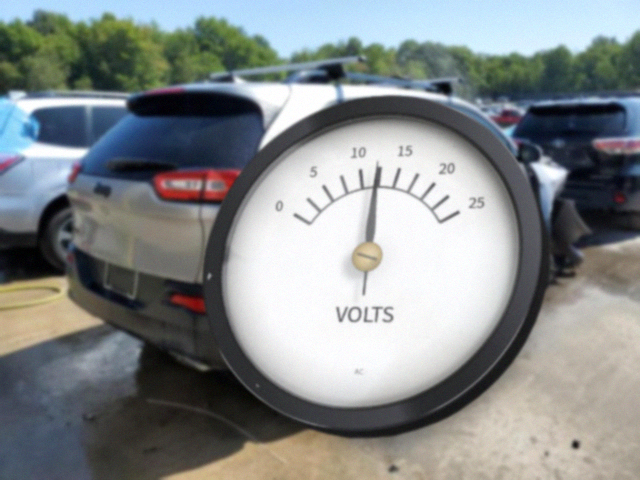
12.5,V
